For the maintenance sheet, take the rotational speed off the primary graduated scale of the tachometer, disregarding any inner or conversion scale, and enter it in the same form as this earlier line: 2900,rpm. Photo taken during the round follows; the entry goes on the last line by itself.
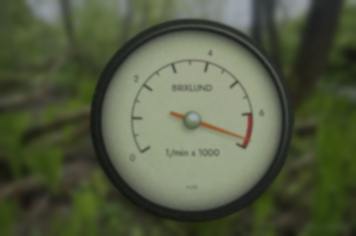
6750,rpm
